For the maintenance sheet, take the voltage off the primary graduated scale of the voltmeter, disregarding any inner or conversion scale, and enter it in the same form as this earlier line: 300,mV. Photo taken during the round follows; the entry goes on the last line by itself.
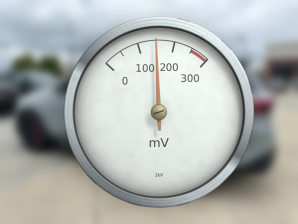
150,mV
